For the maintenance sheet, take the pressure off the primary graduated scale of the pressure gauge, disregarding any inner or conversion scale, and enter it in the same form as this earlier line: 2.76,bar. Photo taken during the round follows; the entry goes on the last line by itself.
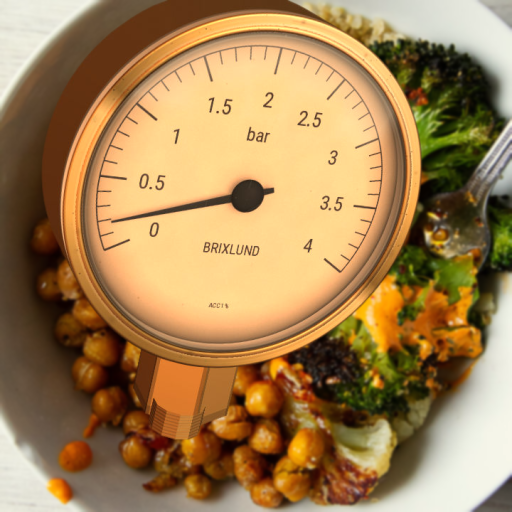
0.2,bar
